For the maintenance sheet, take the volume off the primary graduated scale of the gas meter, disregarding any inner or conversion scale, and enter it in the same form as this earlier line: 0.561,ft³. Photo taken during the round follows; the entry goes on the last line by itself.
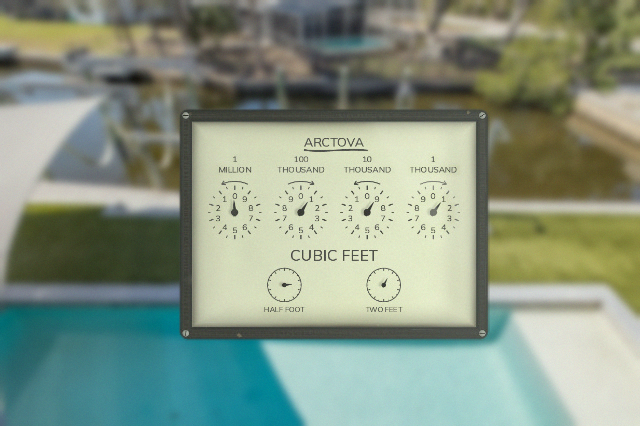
9100,ft³
